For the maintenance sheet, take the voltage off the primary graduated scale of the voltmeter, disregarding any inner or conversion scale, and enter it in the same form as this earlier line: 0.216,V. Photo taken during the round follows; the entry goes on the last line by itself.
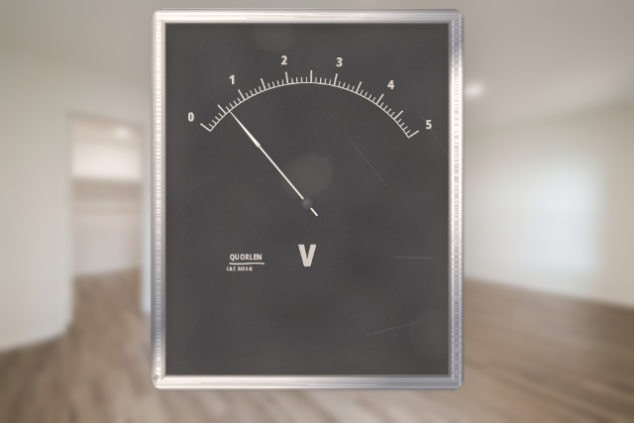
0.6,V
